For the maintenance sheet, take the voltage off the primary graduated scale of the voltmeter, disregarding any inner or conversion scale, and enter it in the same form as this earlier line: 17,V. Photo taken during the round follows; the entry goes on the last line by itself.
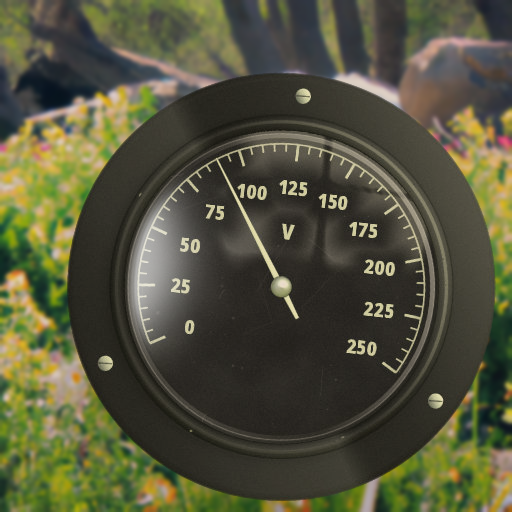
90,V
